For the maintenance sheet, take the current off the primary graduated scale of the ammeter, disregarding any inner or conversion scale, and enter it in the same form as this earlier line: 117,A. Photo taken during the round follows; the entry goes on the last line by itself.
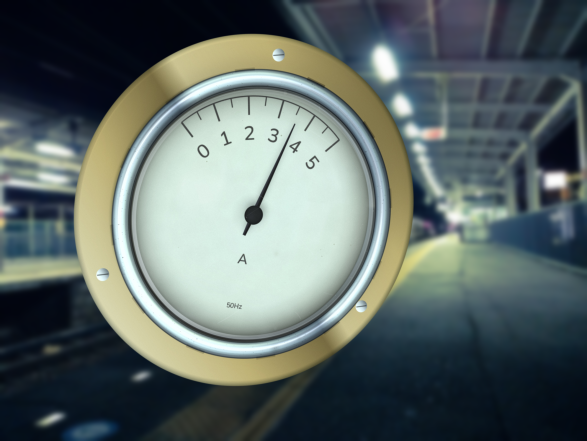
3.5,A
